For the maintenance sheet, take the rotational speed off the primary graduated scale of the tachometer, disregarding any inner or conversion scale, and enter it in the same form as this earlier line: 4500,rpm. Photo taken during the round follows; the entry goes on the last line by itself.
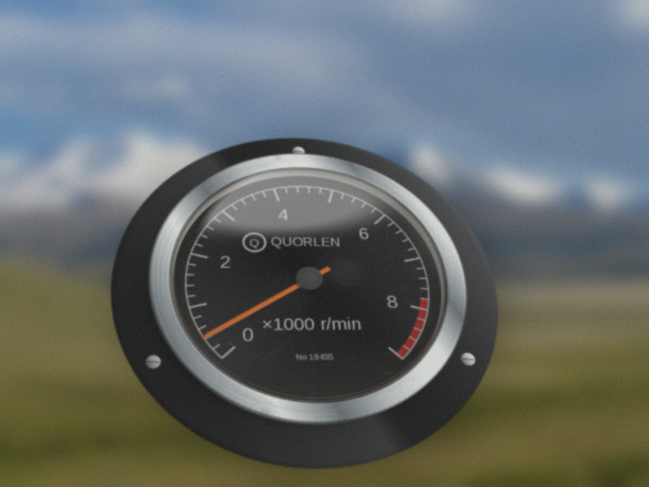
400,rpm
